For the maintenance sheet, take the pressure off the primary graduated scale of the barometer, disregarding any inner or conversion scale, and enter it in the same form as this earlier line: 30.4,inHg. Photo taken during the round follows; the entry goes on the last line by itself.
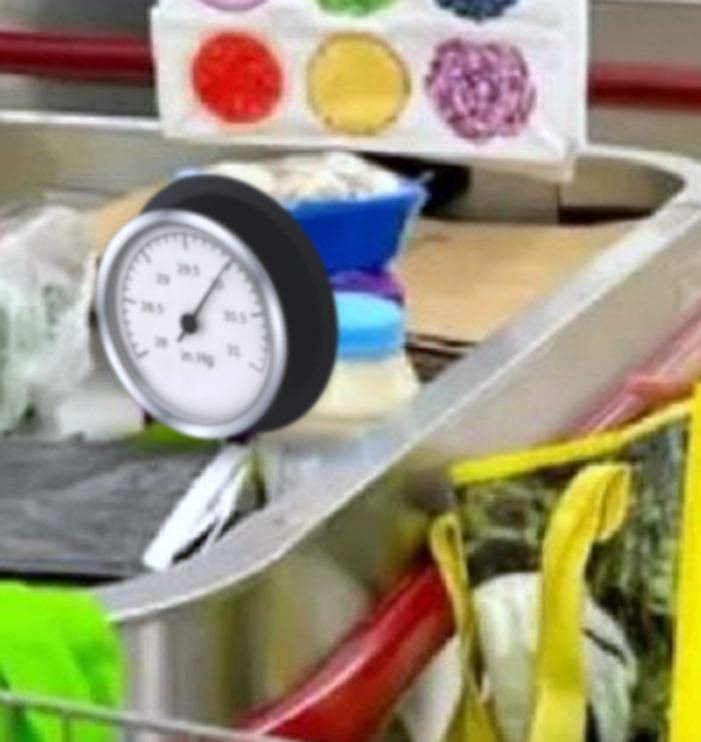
30,inHg
